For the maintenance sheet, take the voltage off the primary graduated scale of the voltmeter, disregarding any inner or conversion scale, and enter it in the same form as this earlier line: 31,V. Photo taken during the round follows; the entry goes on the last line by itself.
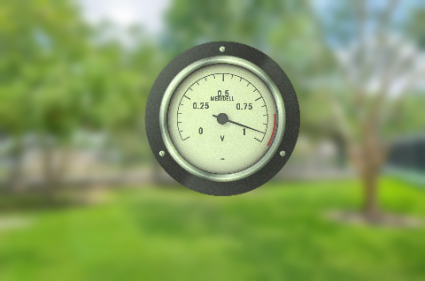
0.95,V
